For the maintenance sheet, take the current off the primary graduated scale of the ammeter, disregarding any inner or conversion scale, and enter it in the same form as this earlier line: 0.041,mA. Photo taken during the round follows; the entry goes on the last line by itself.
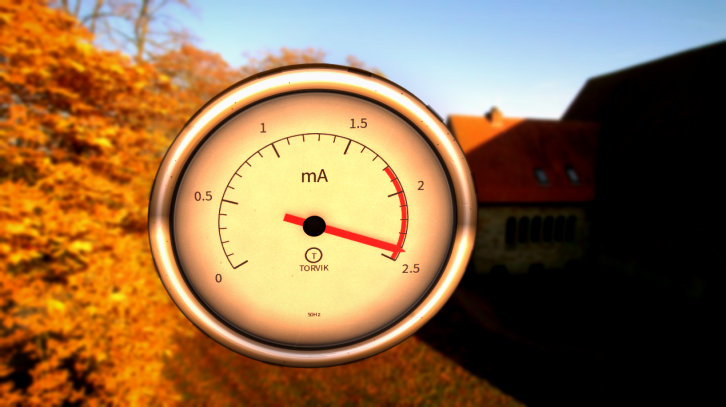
2.4,mA
